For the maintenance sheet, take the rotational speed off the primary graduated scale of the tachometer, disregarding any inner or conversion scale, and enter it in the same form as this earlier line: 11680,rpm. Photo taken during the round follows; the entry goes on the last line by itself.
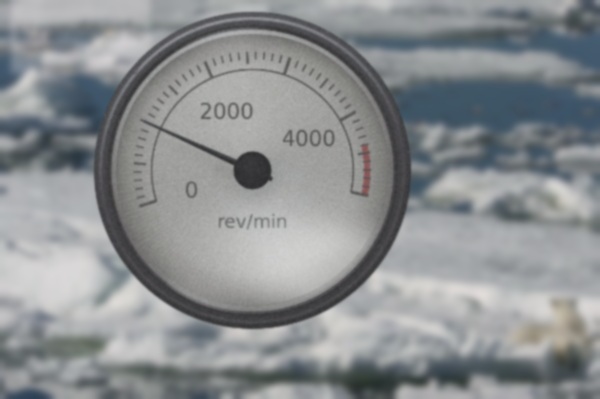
1000,rpm
